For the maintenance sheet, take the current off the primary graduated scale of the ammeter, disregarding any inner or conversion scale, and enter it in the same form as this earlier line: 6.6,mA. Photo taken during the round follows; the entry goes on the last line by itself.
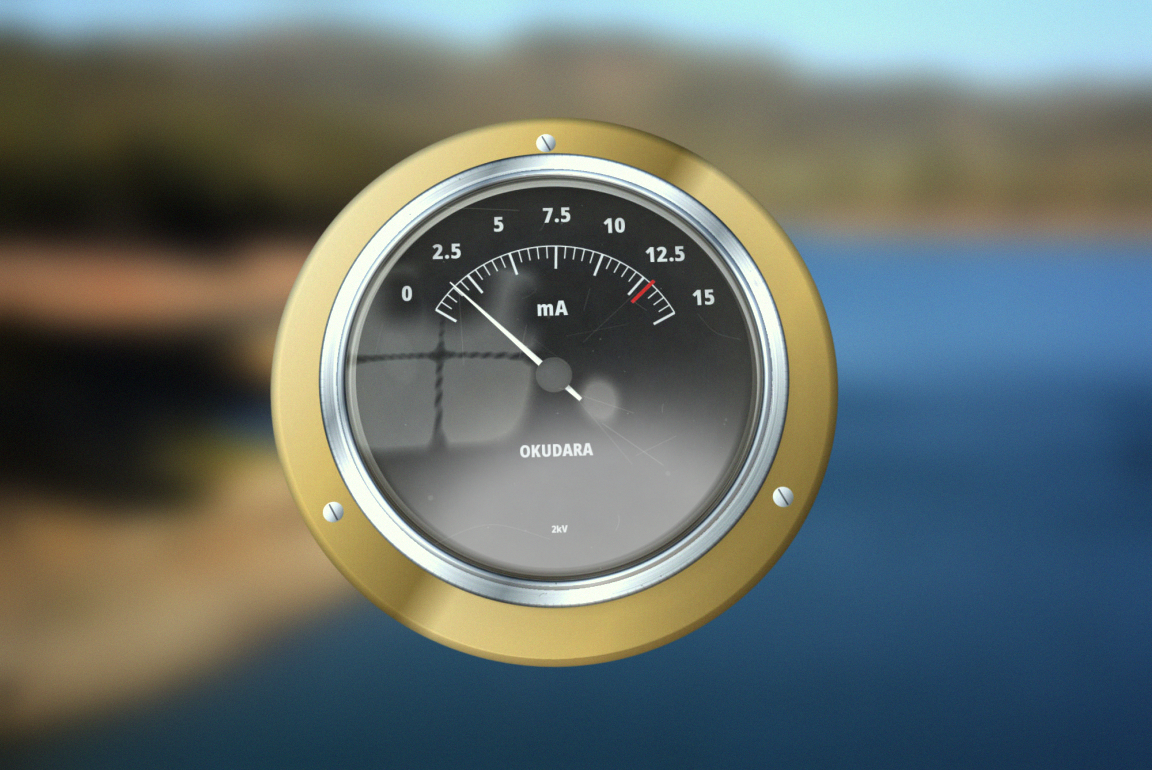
1.5,mA
